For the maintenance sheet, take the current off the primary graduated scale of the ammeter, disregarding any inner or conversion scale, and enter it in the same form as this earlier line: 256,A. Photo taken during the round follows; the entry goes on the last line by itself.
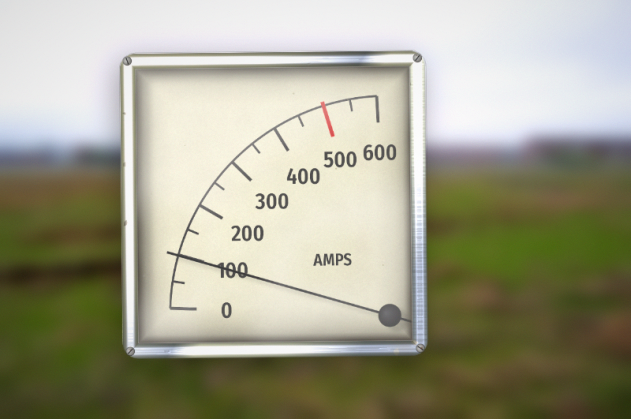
100,A
